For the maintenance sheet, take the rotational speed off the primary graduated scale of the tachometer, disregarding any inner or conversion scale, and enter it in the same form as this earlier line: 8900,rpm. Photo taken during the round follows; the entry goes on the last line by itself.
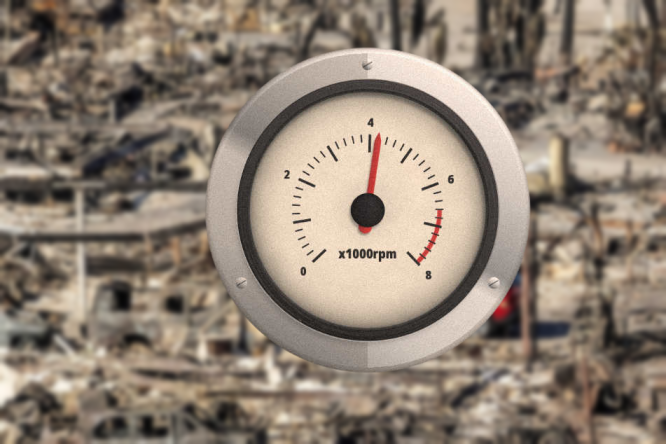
4200,rpm
